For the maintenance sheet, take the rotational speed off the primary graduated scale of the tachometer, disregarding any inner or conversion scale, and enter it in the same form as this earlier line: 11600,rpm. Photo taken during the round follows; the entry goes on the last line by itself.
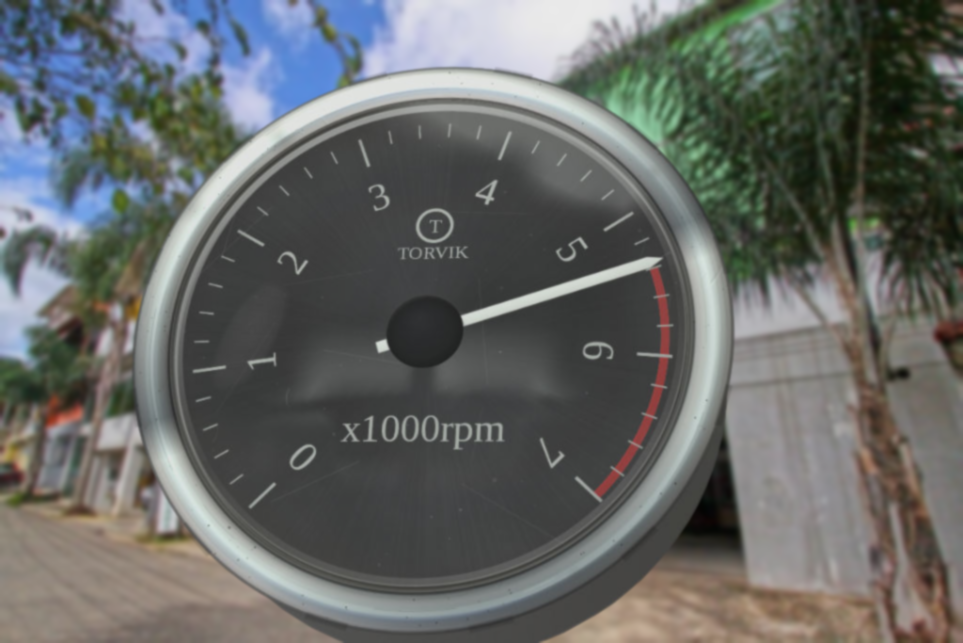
5400,rpm
